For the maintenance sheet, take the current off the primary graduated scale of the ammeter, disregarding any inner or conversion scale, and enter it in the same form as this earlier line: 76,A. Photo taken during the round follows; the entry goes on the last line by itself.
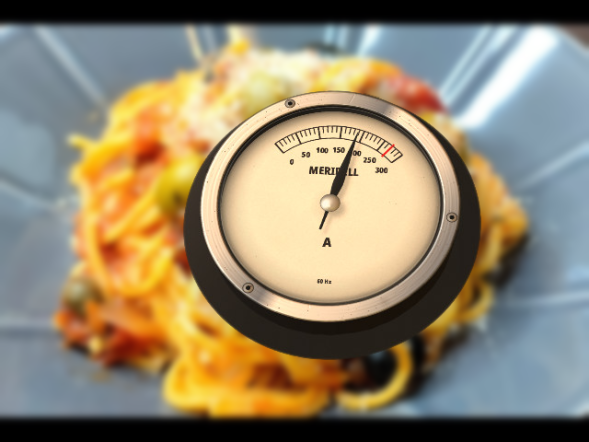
190,A
